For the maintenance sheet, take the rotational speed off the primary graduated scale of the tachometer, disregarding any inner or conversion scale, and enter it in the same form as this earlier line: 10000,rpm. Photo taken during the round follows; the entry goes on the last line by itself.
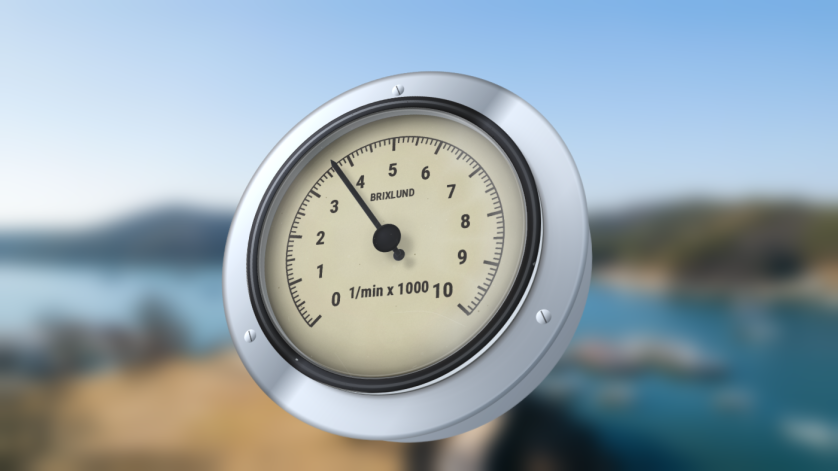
3700,rpm
